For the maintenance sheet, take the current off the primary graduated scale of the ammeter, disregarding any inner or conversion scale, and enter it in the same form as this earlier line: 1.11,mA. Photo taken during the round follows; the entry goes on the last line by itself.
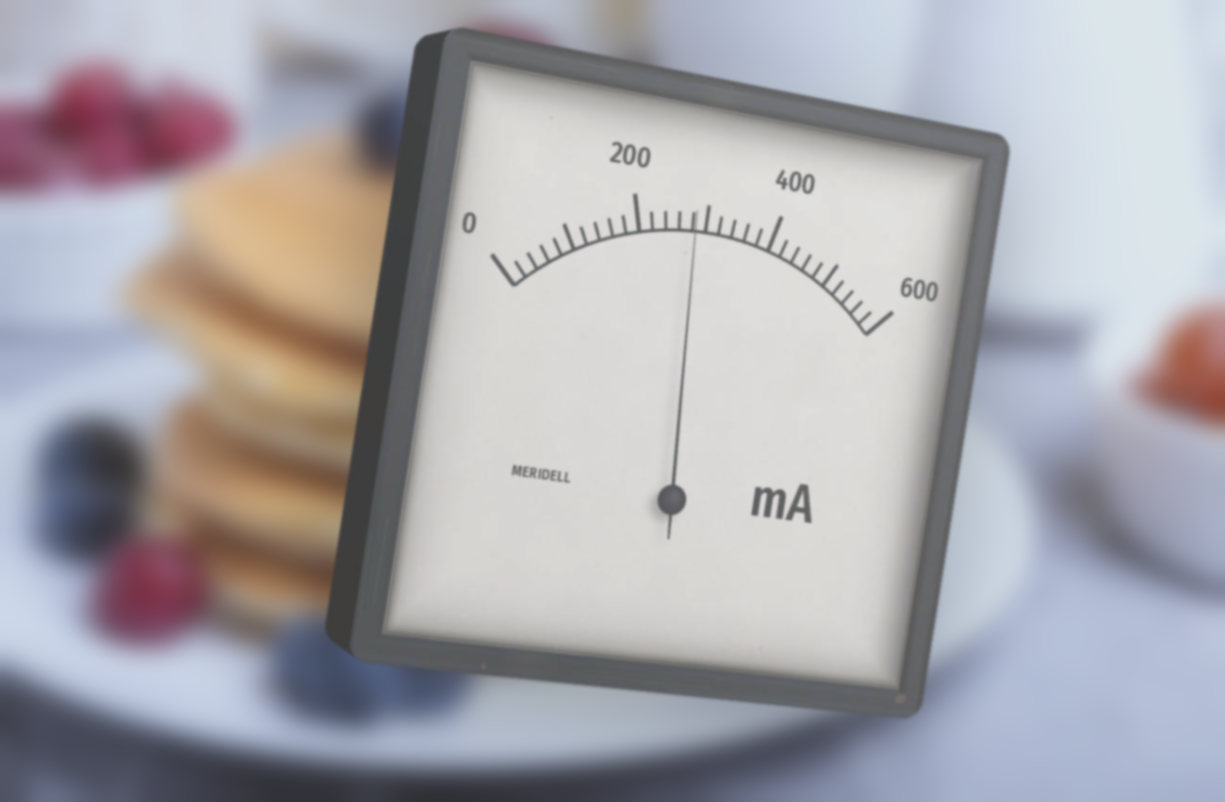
280,mA
